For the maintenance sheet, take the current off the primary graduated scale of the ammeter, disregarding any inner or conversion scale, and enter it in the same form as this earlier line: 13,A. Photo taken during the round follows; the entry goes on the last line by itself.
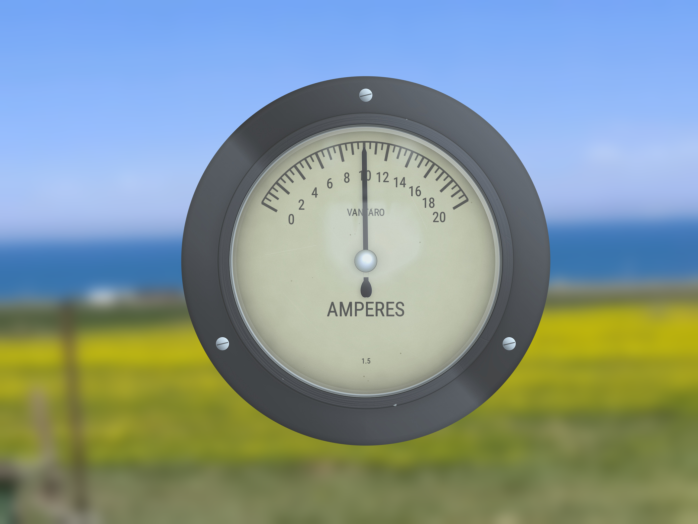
10,A
